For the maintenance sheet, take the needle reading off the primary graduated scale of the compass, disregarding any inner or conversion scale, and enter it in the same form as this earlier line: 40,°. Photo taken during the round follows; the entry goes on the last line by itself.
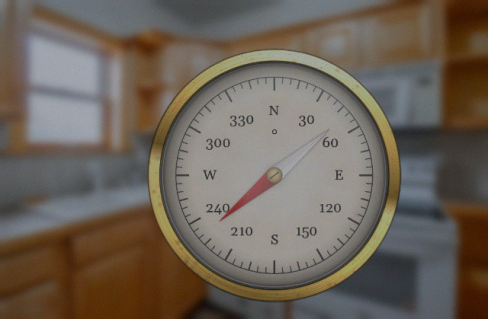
230,°
